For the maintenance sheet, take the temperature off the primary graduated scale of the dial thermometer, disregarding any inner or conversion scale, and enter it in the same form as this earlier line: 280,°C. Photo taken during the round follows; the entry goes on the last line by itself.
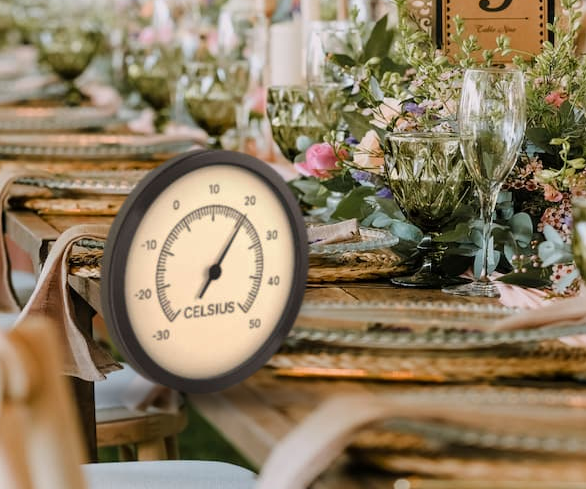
20,°C
